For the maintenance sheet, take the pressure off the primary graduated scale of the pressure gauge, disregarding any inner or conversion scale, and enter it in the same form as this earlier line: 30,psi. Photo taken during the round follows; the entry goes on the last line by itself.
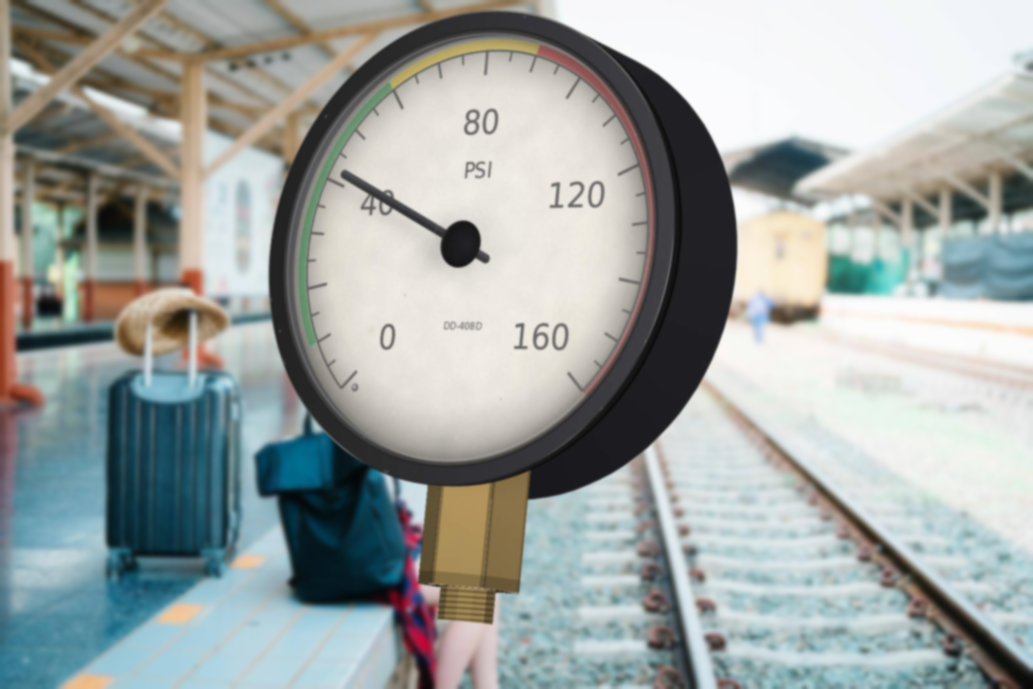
42.5,psi
